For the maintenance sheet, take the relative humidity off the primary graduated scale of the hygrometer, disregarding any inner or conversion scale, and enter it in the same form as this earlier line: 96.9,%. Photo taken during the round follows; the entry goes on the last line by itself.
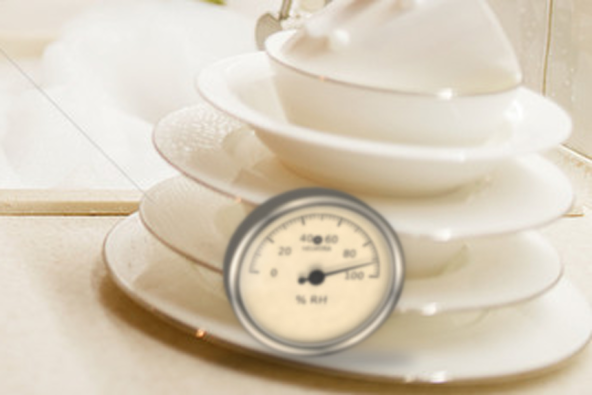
90,%
